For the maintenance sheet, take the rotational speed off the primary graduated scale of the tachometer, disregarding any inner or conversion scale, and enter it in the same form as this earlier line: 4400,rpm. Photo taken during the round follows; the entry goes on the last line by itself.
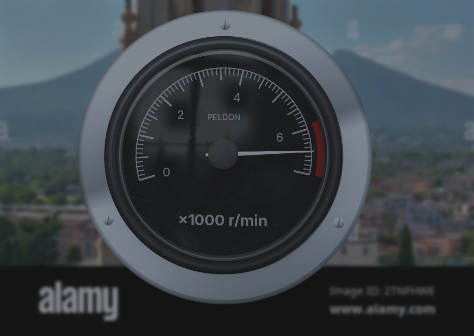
6500,rpm
